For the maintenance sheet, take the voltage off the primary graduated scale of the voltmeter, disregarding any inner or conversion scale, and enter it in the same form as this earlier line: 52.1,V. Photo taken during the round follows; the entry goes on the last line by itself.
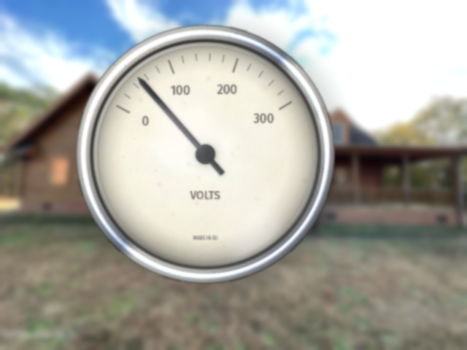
50,V
